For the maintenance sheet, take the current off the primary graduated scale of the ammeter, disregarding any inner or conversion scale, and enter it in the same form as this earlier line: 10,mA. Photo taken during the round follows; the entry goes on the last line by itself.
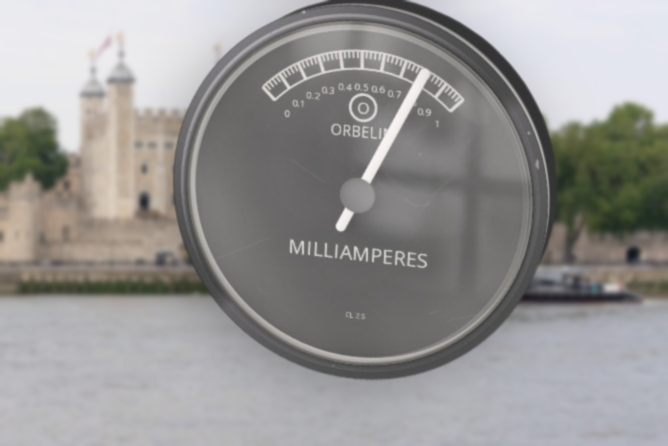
0.8,mA
